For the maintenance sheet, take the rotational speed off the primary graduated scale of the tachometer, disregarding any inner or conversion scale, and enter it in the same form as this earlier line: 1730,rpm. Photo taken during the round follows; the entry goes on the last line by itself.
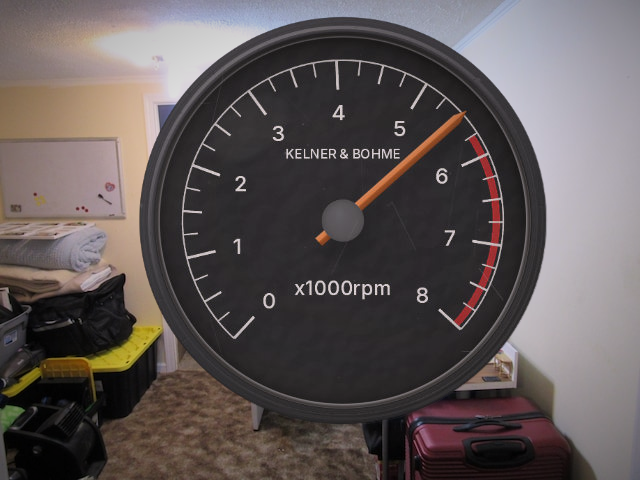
5500,rpm
